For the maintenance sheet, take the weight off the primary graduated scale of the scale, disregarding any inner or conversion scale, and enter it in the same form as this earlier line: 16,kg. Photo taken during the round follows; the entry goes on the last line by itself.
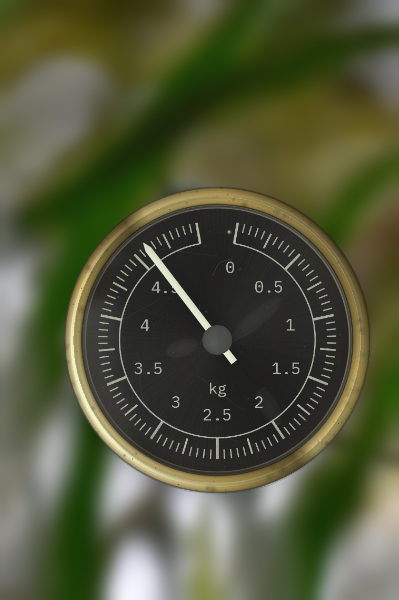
4.6,kg
